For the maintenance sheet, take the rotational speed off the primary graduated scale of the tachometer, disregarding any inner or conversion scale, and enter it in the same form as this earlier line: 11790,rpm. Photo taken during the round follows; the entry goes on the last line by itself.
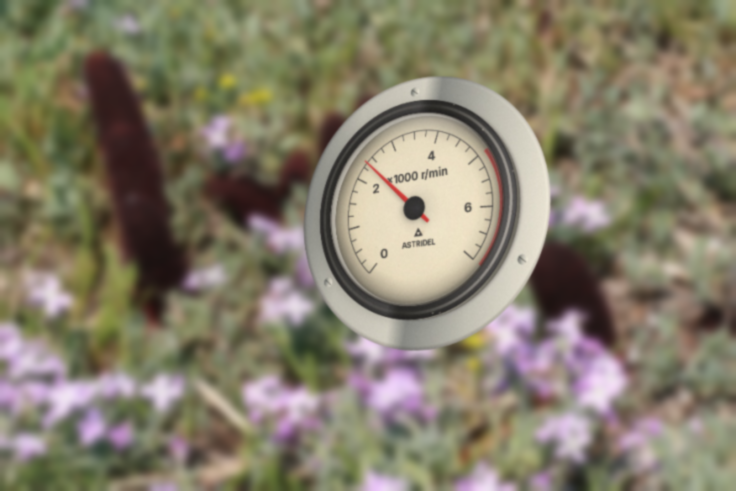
2375,rpm
